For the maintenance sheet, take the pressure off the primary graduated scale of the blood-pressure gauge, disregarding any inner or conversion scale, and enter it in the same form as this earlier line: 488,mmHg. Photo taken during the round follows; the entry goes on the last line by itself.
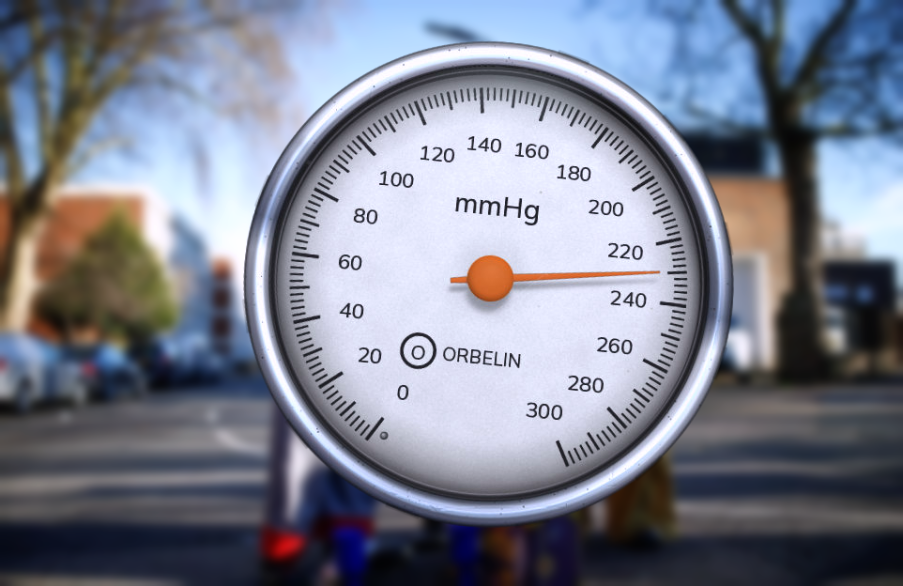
230,mmHg
